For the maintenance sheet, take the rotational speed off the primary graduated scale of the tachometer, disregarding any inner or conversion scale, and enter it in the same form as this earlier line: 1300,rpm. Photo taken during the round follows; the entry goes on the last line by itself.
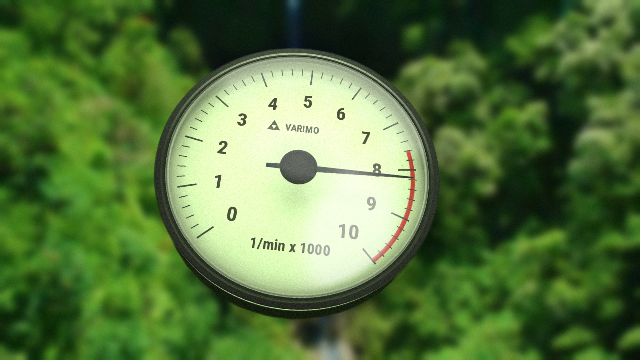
8200,rpm
